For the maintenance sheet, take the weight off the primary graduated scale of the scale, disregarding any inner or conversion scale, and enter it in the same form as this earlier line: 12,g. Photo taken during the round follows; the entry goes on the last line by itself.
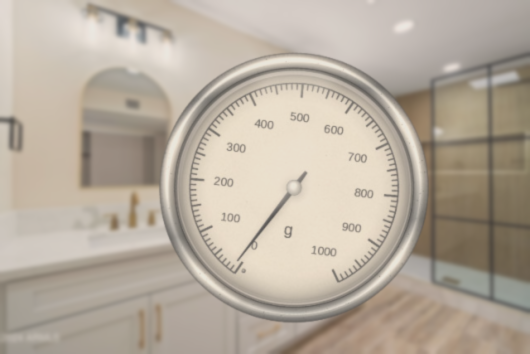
10,g
